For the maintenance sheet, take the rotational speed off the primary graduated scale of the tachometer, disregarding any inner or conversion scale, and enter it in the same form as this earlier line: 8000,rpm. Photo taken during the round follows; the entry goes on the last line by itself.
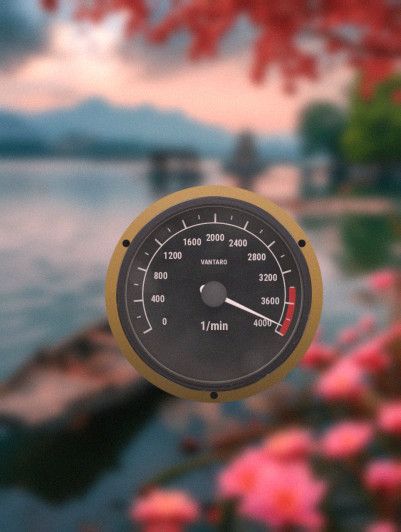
3900,rpm
